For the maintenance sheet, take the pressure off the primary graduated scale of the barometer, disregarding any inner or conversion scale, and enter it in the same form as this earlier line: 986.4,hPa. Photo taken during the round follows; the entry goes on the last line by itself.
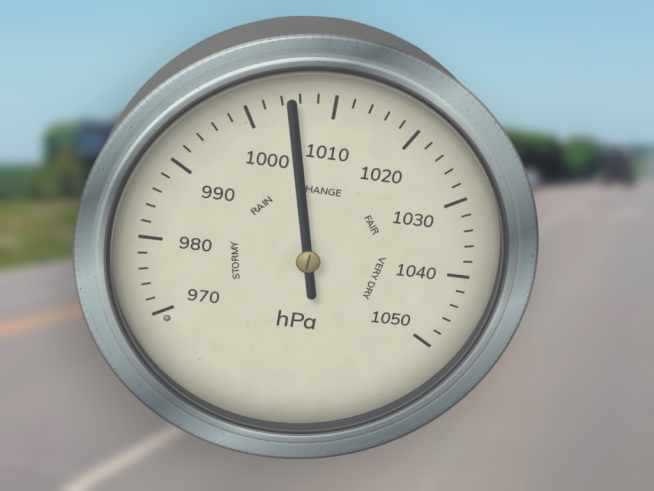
1005,hPa
